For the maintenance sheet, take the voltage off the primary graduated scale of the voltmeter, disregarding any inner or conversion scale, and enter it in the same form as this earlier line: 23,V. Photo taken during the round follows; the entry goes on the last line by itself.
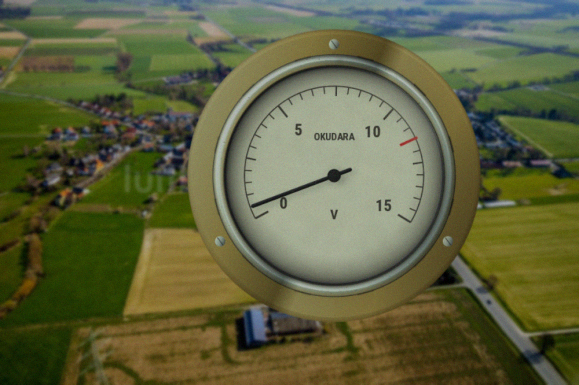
0.5,V
